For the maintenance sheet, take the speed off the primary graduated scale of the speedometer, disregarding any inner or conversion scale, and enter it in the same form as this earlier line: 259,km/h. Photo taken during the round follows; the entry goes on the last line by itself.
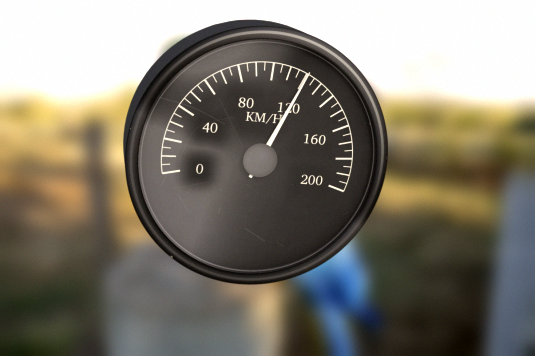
120,km/h
